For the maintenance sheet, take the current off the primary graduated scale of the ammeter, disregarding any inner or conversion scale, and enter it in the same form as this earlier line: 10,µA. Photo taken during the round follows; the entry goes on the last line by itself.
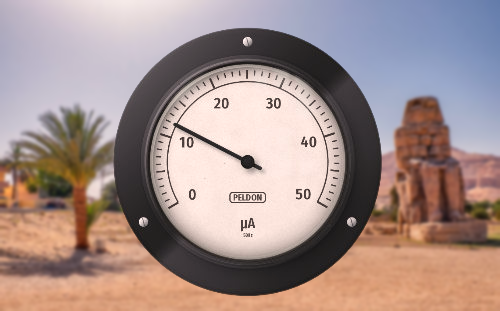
12,µA
